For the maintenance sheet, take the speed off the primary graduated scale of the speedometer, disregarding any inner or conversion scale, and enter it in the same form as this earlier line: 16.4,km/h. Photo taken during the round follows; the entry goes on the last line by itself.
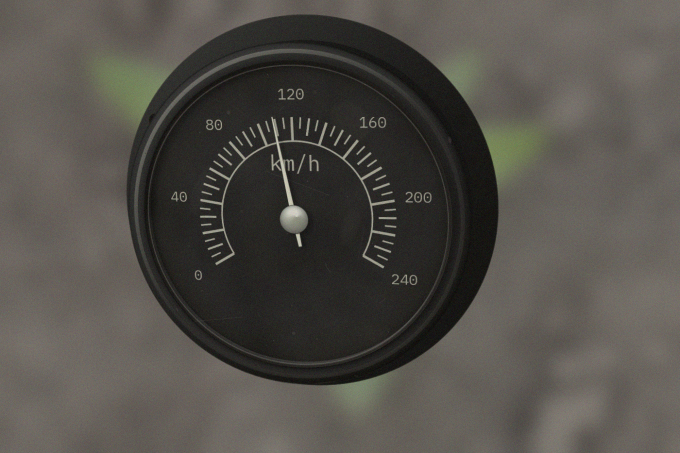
110,km/h
